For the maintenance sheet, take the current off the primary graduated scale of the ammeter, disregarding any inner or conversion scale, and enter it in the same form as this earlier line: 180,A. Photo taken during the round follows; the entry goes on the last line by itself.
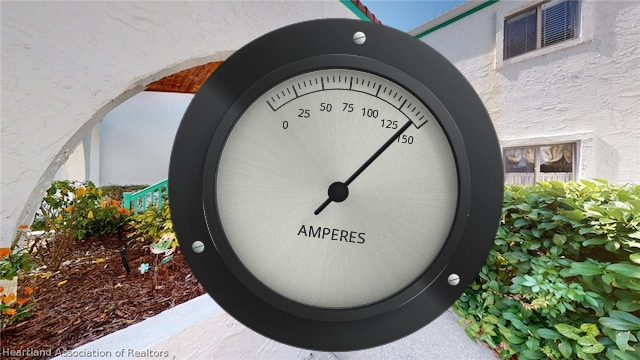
140,A
